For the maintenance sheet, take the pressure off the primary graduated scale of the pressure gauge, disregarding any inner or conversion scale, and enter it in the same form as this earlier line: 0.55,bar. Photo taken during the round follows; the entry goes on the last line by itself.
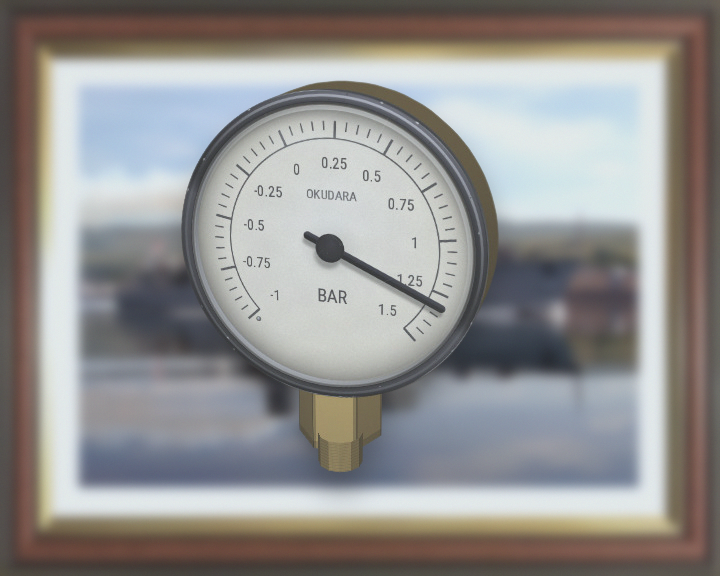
1.3,bar
